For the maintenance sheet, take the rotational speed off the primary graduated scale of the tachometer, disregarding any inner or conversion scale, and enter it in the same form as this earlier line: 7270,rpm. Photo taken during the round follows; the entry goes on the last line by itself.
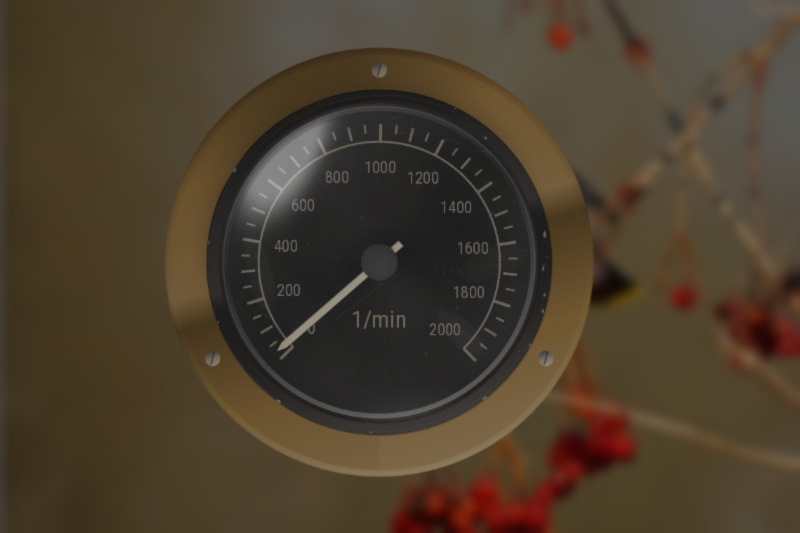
25,rpm
